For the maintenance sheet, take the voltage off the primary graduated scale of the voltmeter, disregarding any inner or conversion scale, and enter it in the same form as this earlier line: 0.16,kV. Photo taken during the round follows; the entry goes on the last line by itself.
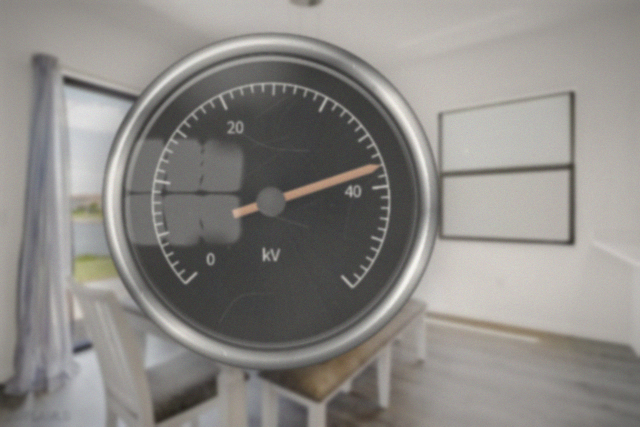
38,kV
